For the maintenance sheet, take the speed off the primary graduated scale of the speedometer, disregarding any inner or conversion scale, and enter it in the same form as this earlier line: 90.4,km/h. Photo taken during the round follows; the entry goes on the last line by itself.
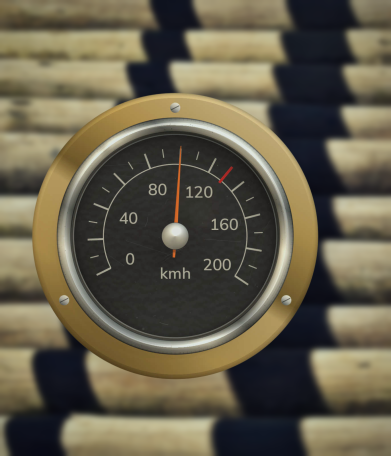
100,km/h
